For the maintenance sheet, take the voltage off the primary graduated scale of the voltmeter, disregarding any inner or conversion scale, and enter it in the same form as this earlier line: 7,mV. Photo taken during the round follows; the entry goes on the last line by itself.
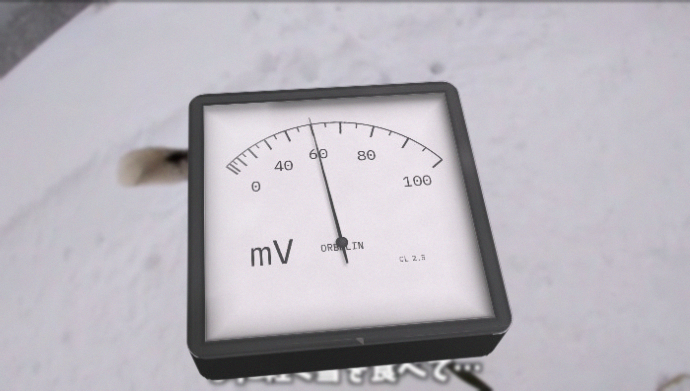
60,mV
